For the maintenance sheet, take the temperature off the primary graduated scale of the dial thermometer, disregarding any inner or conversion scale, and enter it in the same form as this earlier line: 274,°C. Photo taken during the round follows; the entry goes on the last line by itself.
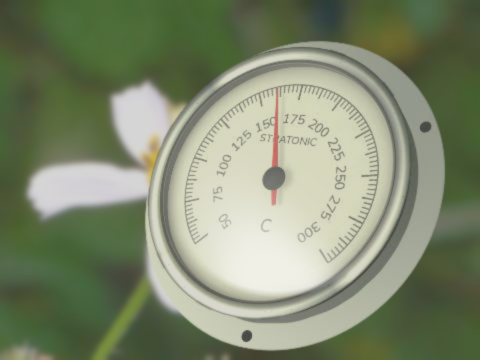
162.5,°C
